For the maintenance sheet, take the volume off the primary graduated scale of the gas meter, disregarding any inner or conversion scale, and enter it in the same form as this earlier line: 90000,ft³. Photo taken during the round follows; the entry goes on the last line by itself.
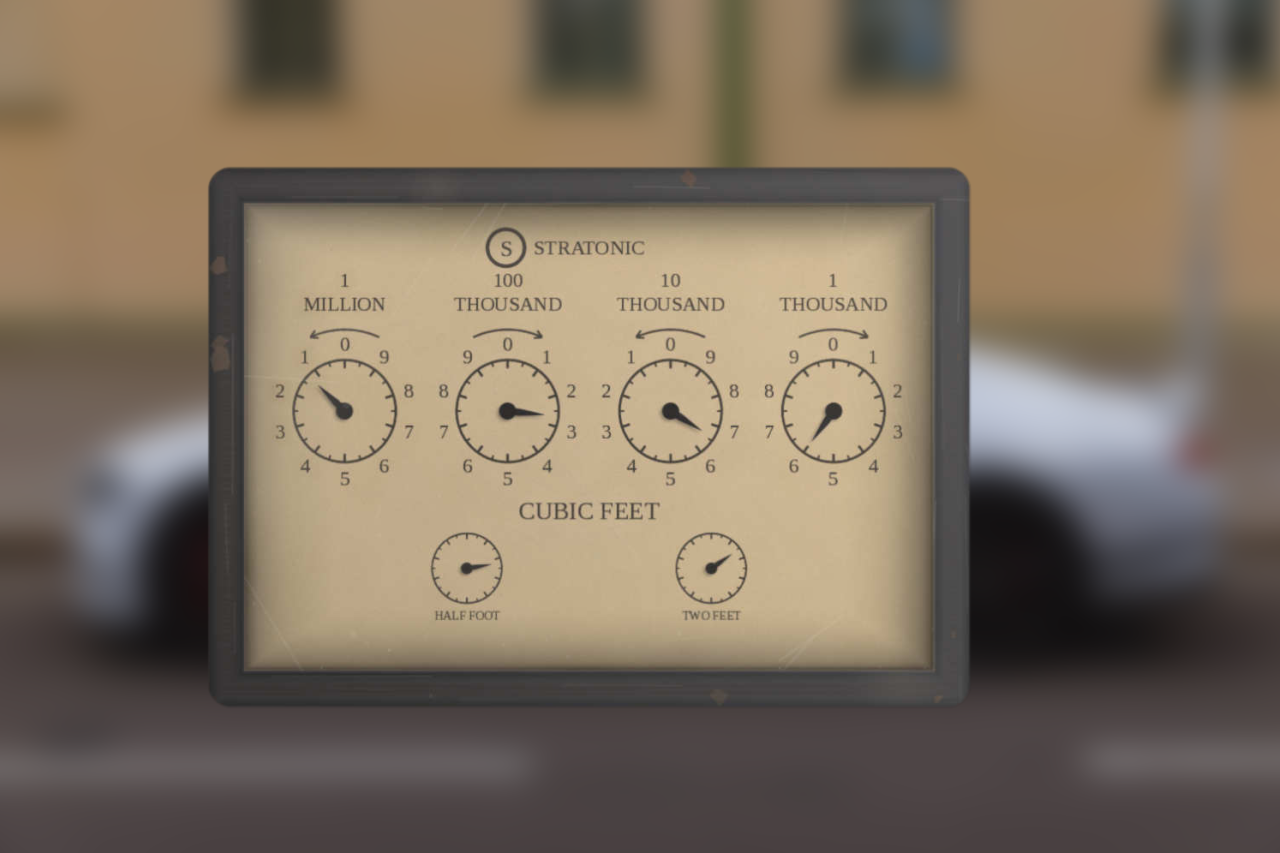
126600,ft³
